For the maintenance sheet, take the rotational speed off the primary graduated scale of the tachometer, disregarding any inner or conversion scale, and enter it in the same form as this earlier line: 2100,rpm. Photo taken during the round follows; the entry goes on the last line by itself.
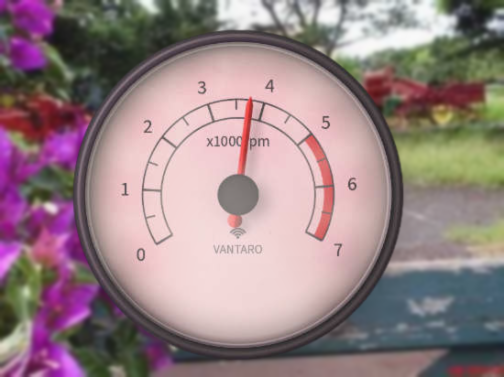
3750,rpm
